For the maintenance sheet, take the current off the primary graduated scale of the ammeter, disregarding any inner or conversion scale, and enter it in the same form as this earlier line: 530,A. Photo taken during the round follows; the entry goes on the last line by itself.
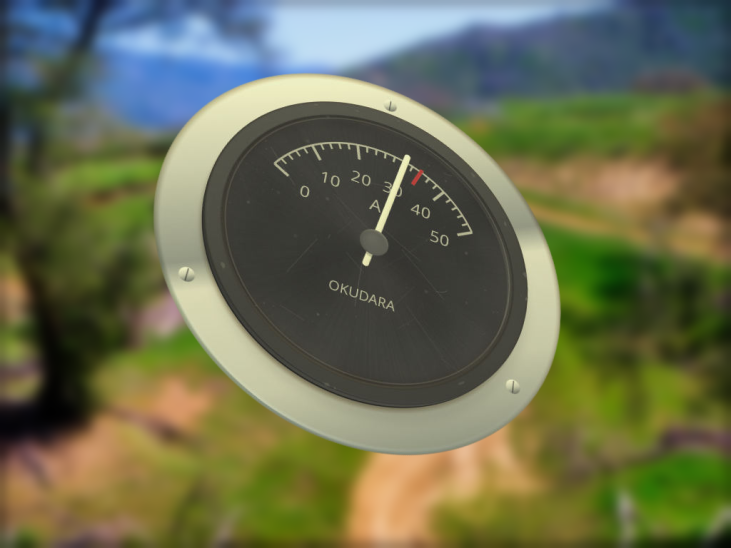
30,A
